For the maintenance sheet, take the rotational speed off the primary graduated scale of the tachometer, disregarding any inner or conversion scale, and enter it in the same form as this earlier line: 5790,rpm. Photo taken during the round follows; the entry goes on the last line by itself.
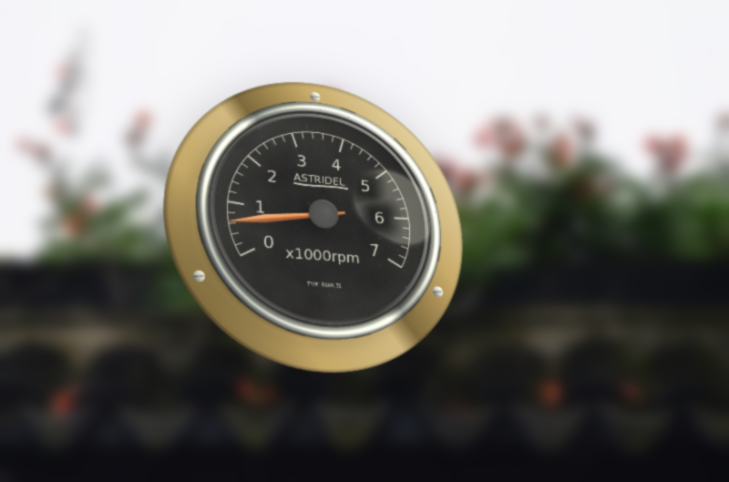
600,rpm
